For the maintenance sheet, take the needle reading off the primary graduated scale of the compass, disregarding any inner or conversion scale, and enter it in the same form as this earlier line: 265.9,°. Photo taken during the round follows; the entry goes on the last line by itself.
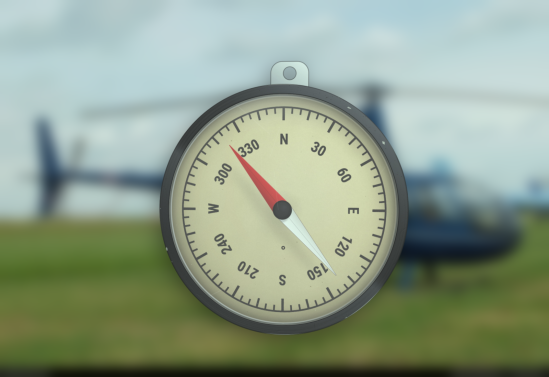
320,°
